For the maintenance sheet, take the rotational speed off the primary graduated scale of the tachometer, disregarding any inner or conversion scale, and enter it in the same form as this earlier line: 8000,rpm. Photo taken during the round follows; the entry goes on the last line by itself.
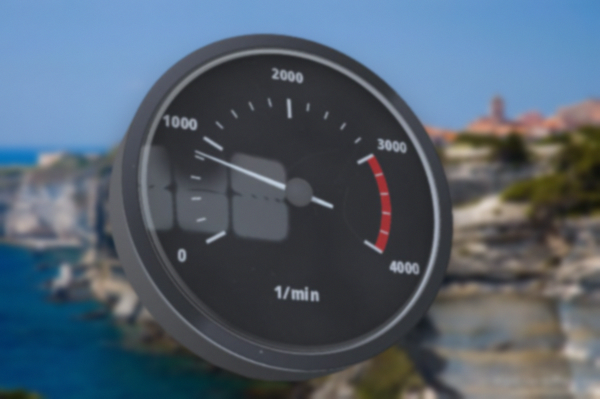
800,rpm
